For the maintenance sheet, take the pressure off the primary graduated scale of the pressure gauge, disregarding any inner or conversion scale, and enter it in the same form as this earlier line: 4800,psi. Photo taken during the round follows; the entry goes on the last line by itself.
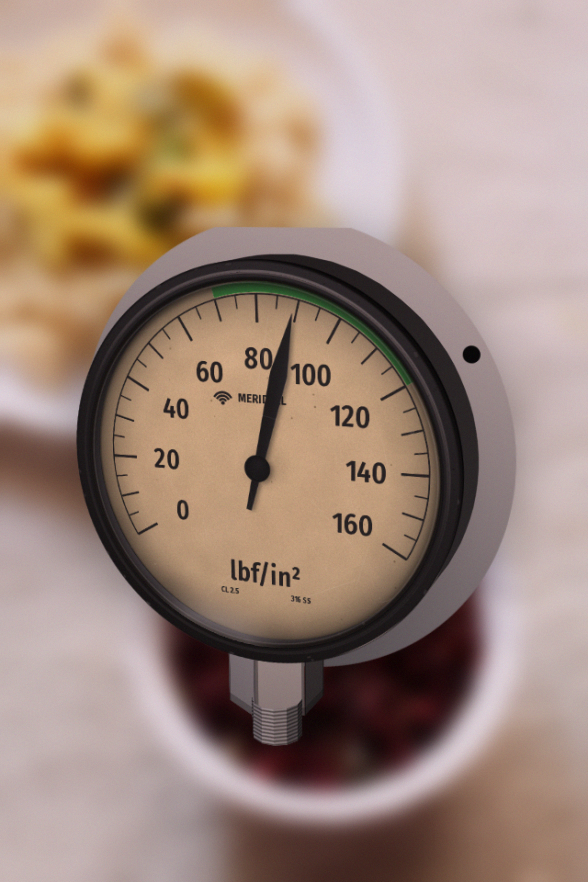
90,psi
